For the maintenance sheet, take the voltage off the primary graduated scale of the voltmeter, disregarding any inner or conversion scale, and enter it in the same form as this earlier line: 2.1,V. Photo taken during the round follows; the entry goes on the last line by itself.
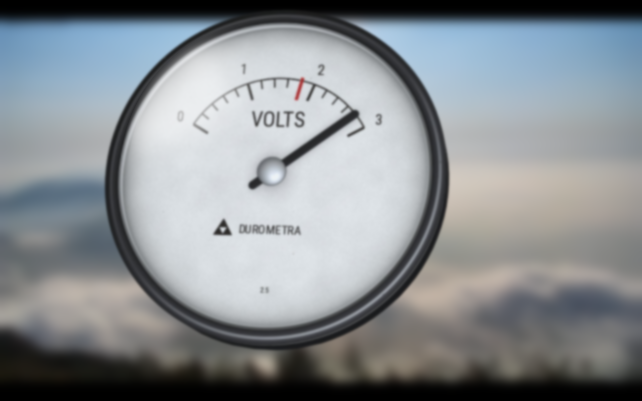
2.8,V
